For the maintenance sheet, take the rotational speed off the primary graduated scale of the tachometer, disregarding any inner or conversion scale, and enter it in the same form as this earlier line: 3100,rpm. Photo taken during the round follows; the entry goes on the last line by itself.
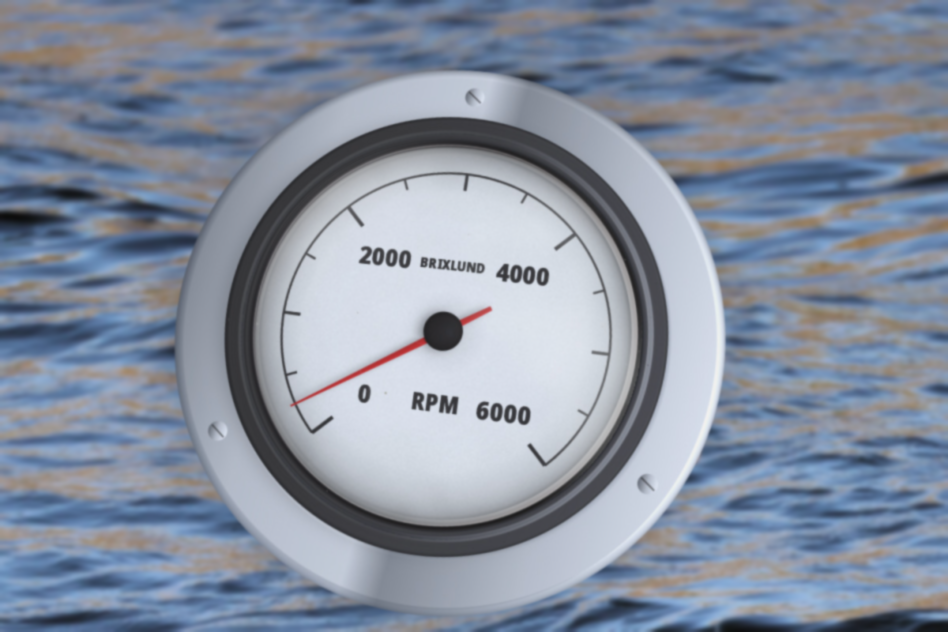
250,rpm
